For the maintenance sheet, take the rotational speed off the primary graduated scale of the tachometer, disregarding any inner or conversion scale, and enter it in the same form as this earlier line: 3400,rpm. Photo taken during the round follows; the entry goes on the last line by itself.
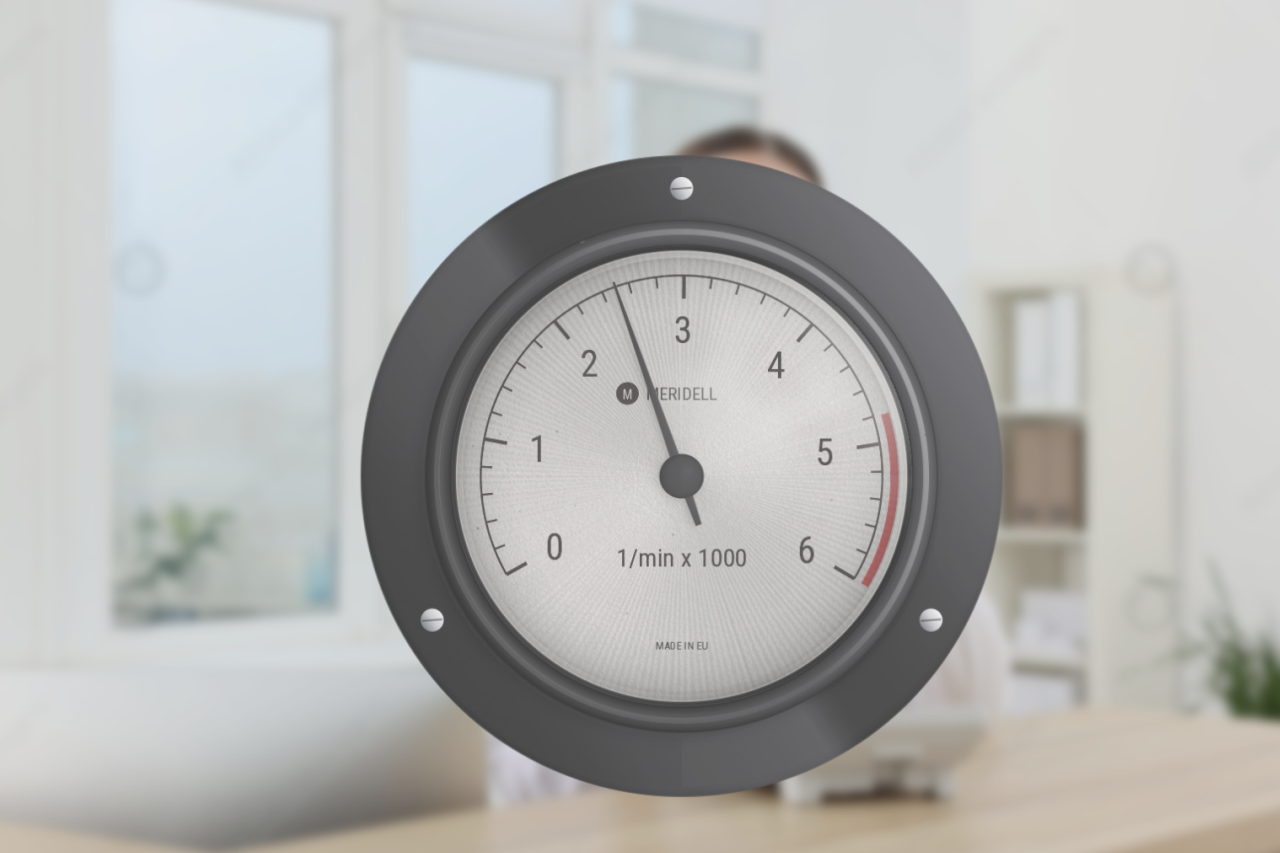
2500,rpm
